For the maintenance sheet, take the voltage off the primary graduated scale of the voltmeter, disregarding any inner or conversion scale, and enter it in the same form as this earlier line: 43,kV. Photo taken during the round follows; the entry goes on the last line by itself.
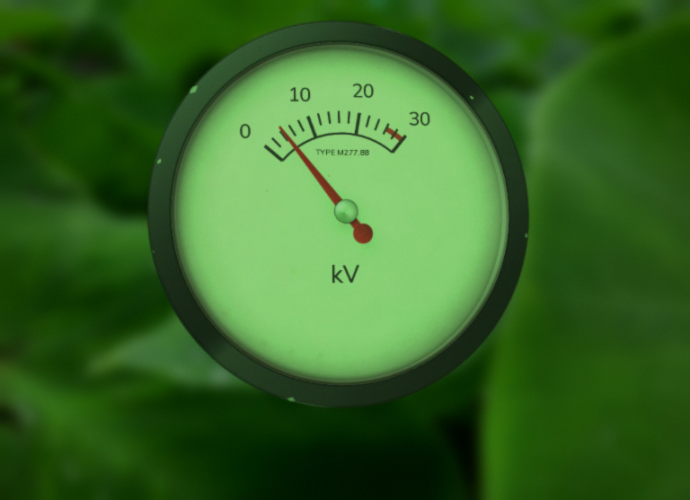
4,kV
